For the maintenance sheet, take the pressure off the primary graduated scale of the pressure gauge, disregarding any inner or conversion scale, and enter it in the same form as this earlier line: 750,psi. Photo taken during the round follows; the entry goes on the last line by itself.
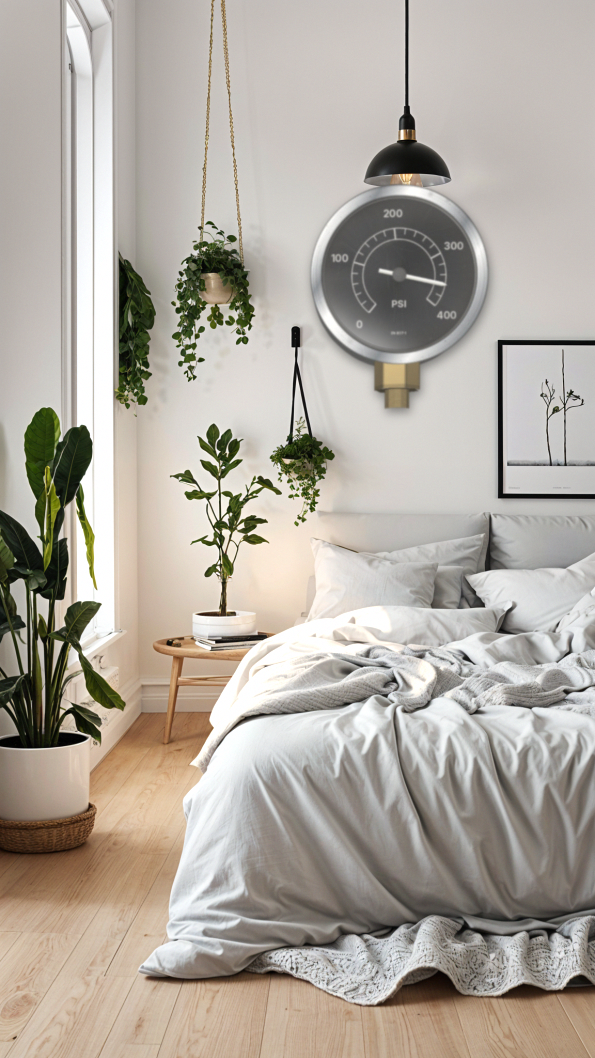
360,psi
